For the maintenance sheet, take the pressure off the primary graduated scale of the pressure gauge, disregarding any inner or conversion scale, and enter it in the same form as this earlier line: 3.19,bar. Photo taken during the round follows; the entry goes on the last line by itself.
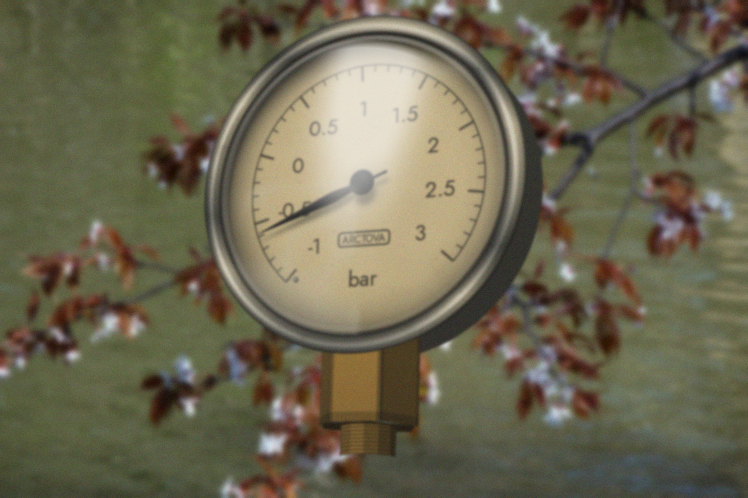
-0.6,bar
